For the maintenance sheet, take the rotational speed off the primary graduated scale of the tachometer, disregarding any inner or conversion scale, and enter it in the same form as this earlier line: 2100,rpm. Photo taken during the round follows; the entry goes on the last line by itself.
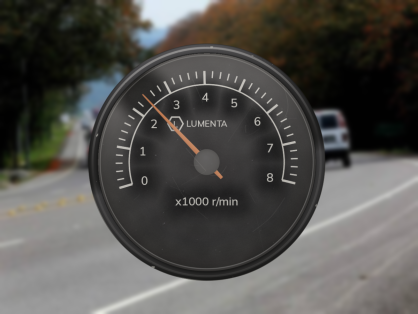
2400,rpm
